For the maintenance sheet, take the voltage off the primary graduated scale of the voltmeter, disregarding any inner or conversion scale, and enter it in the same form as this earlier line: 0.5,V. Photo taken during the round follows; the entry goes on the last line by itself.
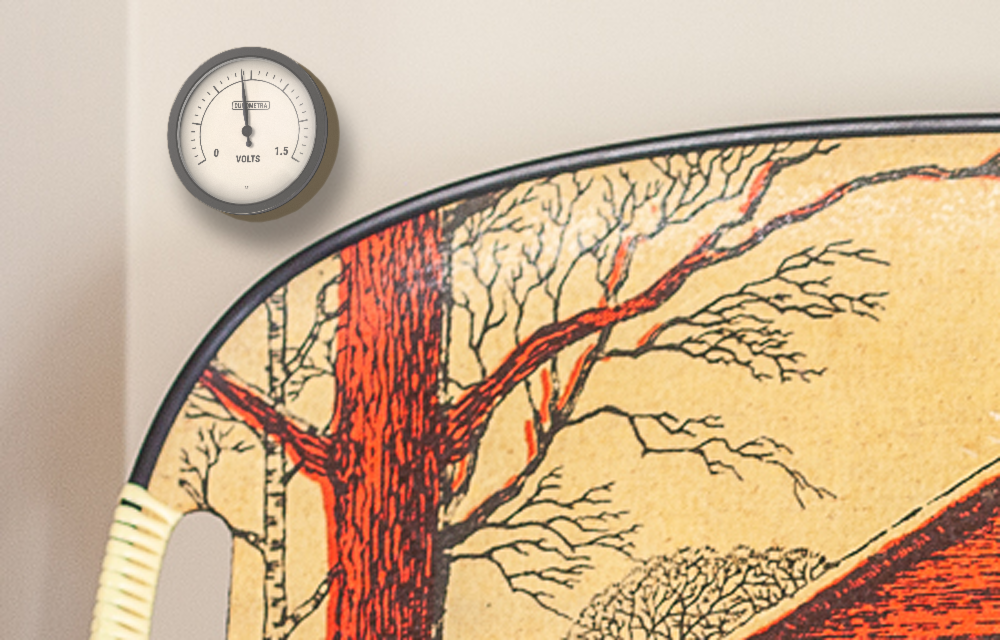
0.7,V
